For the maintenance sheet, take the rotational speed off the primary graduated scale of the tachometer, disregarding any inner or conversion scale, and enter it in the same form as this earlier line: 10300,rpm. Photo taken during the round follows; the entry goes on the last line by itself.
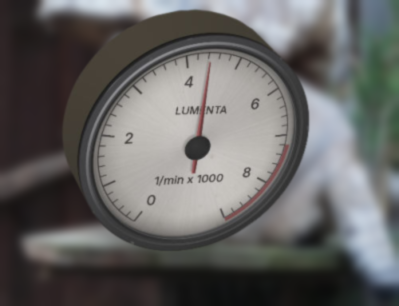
4400,rpm
